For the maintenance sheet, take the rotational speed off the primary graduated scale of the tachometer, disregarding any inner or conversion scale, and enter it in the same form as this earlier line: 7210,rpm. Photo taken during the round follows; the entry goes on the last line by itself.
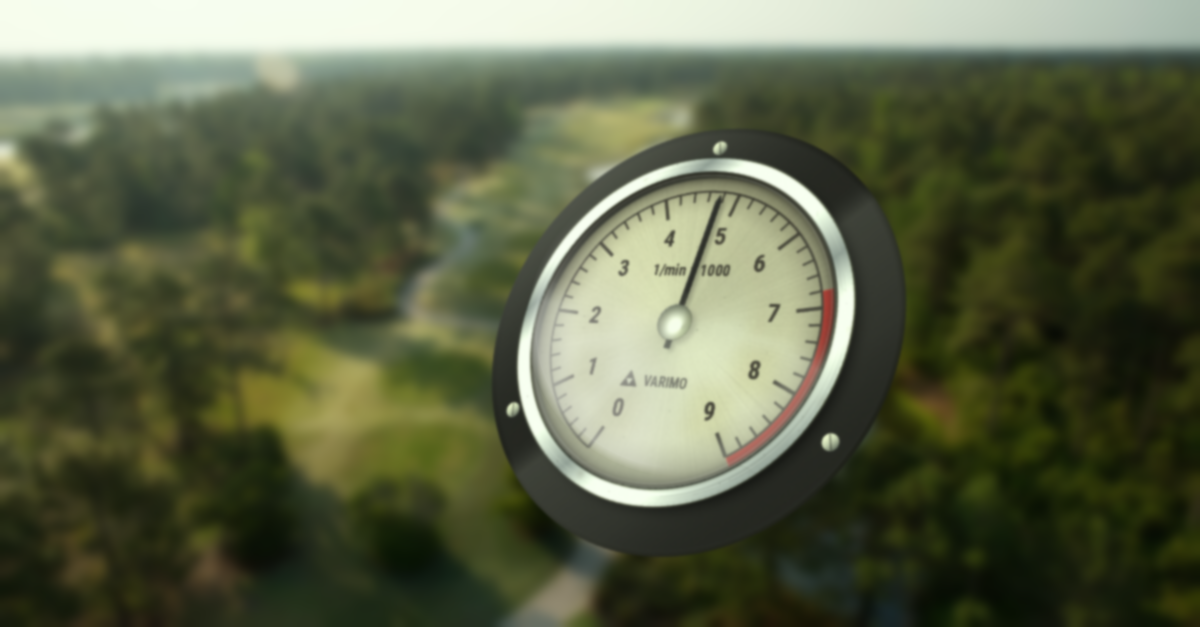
4800,rpm
